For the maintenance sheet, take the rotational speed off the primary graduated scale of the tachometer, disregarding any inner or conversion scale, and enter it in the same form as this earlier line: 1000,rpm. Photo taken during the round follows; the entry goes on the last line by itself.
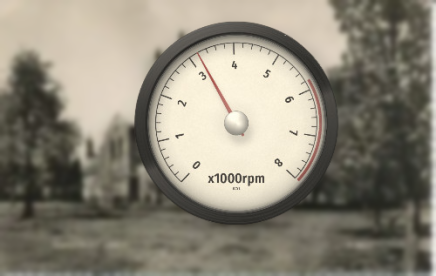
3200,rpm
